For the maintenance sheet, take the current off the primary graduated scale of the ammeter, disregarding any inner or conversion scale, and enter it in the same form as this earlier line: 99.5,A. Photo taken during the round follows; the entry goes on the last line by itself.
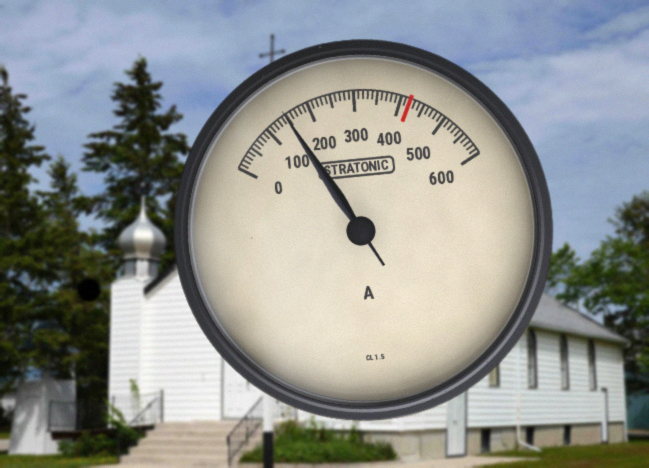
150,A
